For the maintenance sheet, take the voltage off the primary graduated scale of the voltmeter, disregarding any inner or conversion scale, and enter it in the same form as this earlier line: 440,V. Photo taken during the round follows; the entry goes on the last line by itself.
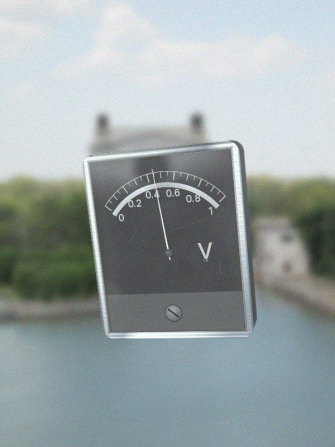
0.45,V
